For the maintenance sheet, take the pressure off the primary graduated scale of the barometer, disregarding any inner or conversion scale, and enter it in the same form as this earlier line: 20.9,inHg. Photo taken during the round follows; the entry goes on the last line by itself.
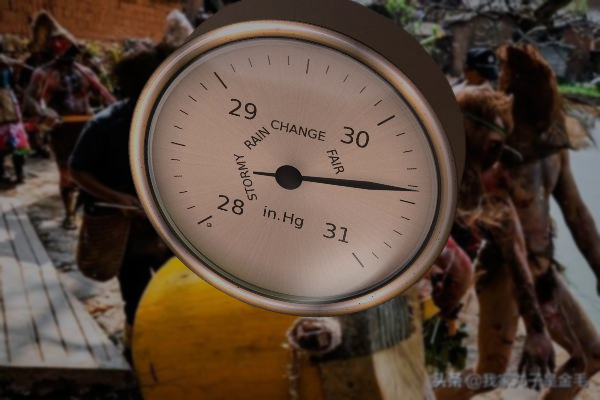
30.4,inHg
